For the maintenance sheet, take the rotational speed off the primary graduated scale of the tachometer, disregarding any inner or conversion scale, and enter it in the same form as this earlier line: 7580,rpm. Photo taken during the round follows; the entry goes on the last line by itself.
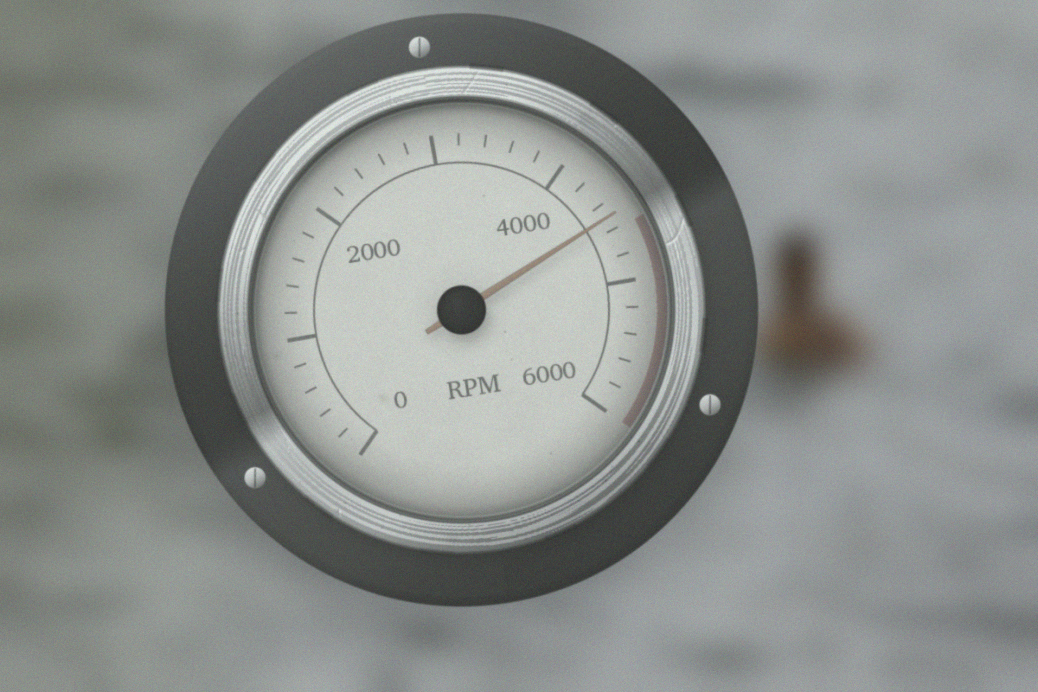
4500,rpm
